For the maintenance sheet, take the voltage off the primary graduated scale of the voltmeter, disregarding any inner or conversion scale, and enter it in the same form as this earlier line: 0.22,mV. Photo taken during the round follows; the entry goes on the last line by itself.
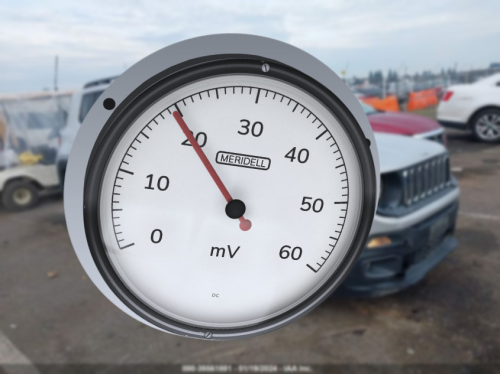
19.5,mV
